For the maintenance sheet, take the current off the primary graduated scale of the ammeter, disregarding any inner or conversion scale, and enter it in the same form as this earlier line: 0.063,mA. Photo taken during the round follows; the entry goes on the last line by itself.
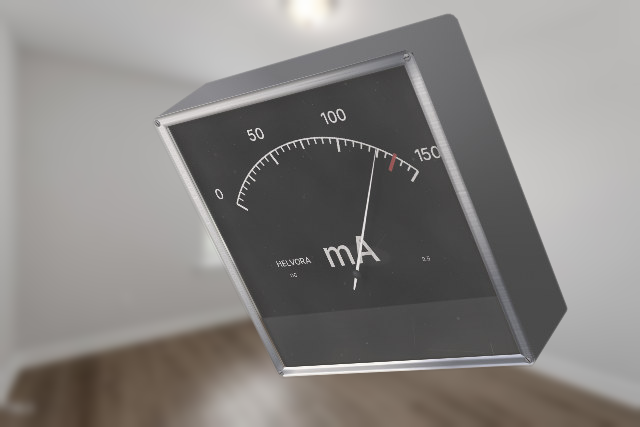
125,mA
